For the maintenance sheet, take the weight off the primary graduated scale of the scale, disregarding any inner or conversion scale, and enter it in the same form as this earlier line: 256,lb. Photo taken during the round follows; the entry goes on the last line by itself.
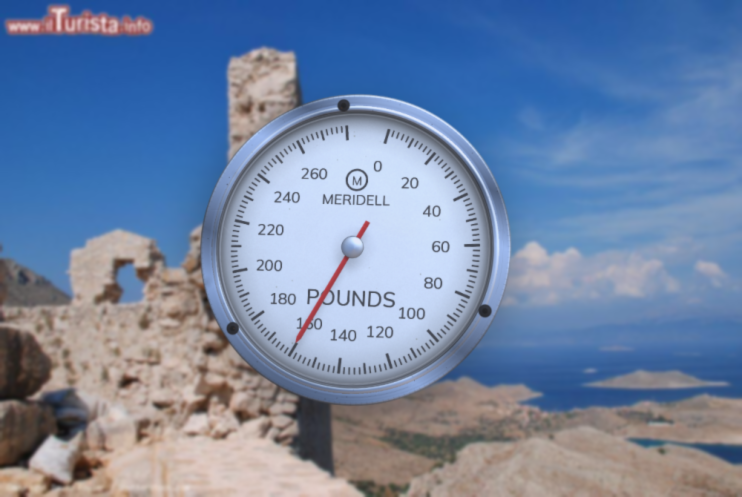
160,lb
